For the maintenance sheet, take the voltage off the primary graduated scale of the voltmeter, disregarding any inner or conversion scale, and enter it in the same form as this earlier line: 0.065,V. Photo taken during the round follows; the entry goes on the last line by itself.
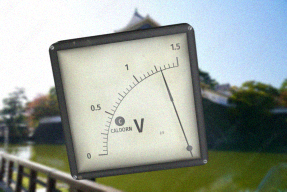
1.3,V
